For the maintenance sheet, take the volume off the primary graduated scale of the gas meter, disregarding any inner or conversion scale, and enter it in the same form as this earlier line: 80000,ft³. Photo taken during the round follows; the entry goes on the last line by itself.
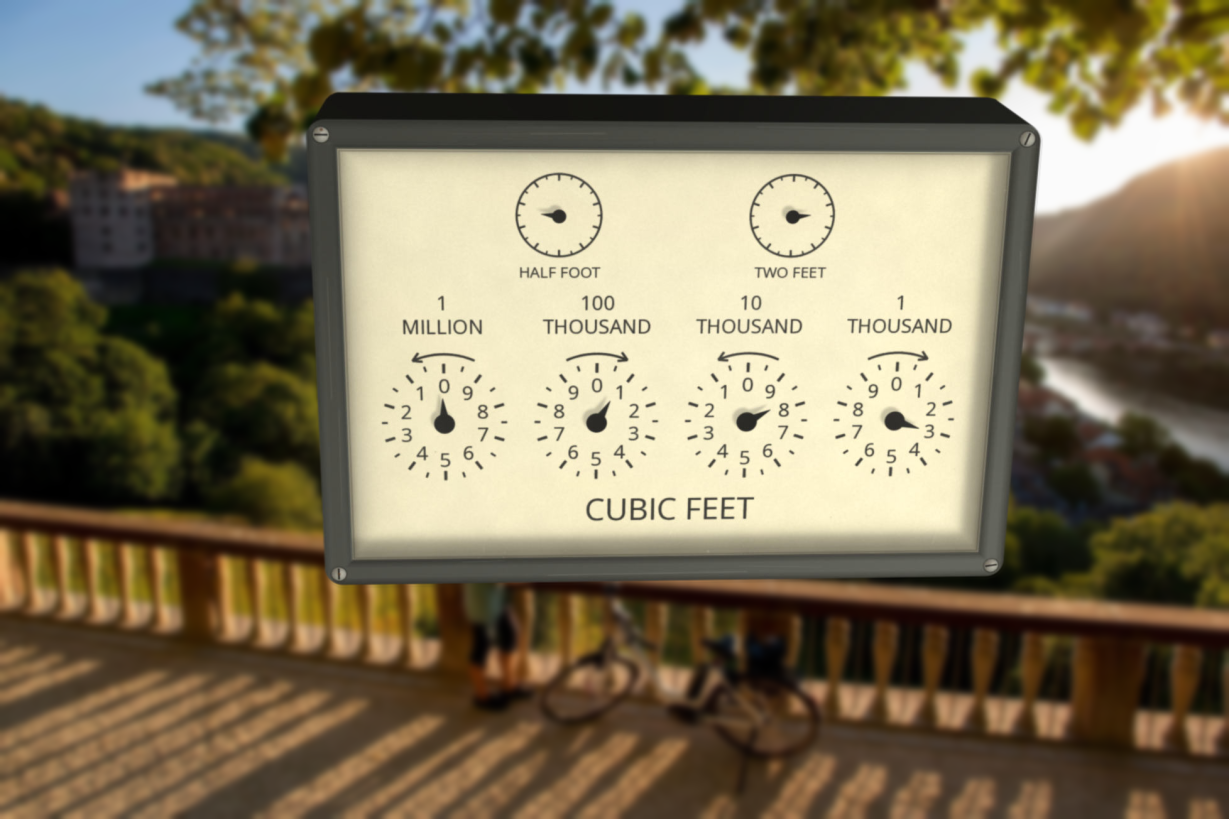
8300,ft³
